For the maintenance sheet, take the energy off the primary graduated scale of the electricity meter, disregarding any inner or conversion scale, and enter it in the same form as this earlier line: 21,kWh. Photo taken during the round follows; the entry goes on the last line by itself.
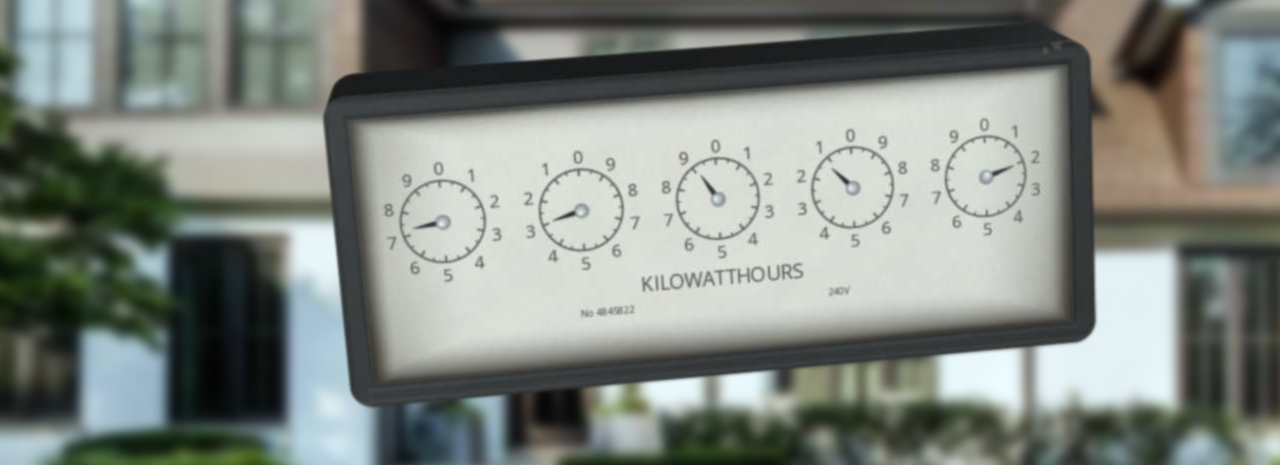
72912,kWh
